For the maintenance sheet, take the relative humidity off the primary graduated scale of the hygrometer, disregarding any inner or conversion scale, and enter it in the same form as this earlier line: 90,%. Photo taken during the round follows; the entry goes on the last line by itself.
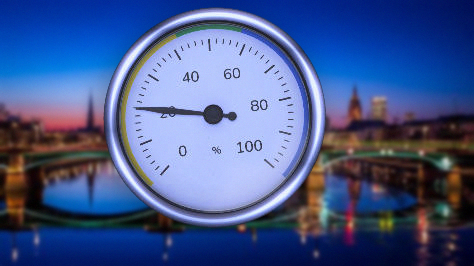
20,%
